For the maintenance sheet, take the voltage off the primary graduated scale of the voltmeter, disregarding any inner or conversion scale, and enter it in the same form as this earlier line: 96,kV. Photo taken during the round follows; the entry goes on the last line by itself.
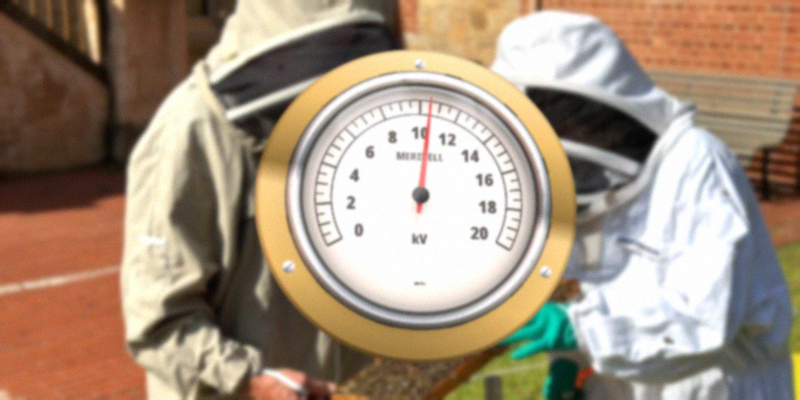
10.5,kV
